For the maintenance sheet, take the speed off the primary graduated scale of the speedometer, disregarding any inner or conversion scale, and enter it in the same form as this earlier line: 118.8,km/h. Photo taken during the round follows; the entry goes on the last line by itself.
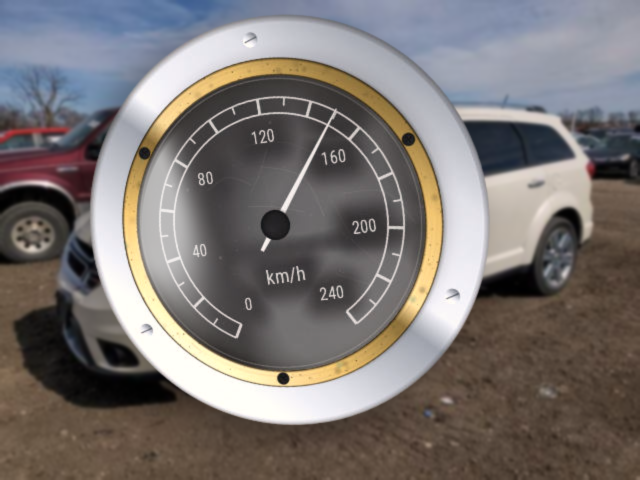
150,km/h
